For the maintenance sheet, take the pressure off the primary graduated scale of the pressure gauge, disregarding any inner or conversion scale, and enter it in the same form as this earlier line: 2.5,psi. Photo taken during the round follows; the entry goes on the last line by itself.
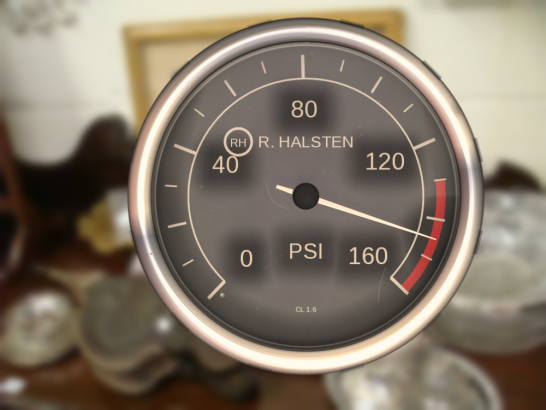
145,psi
